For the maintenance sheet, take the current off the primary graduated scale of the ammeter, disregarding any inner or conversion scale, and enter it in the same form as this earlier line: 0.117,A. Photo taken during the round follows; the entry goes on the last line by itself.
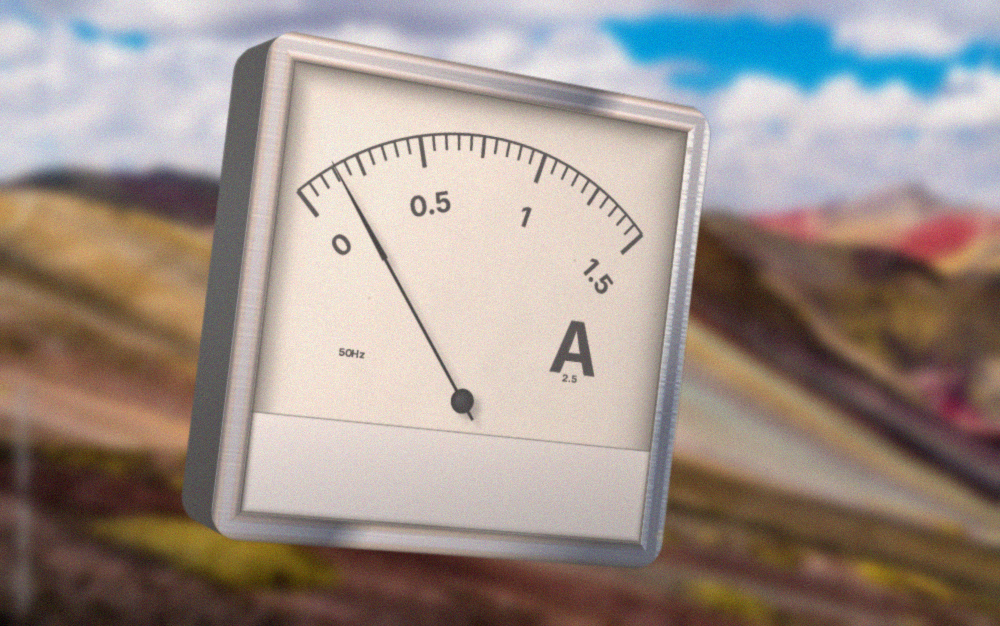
0.15,A
